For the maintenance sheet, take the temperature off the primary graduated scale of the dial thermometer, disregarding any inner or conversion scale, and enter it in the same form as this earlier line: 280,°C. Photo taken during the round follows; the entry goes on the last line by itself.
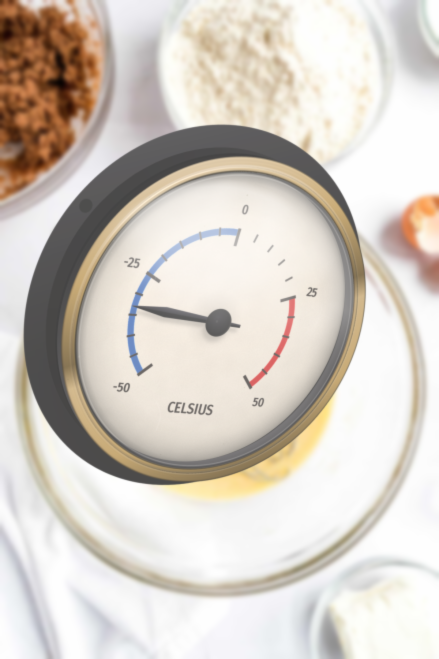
-32.5,°C
